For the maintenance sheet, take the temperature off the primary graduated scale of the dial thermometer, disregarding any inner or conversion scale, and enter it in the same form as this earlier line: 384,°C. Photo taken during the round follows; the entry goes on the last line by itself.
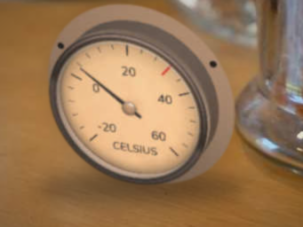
4,°C
